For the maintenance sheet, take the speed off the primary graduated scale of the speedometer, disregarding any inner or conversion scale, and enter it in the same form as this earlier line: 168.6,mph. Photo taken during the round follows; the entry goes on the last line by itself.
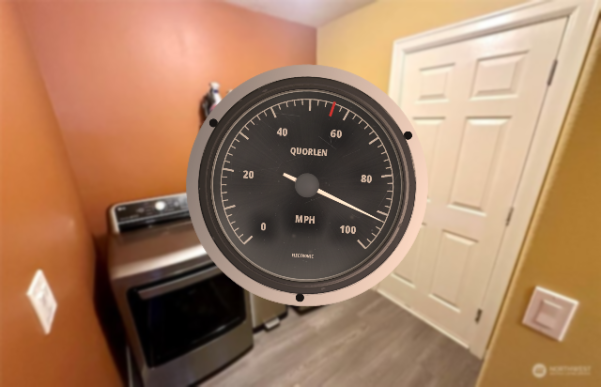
92,mph
